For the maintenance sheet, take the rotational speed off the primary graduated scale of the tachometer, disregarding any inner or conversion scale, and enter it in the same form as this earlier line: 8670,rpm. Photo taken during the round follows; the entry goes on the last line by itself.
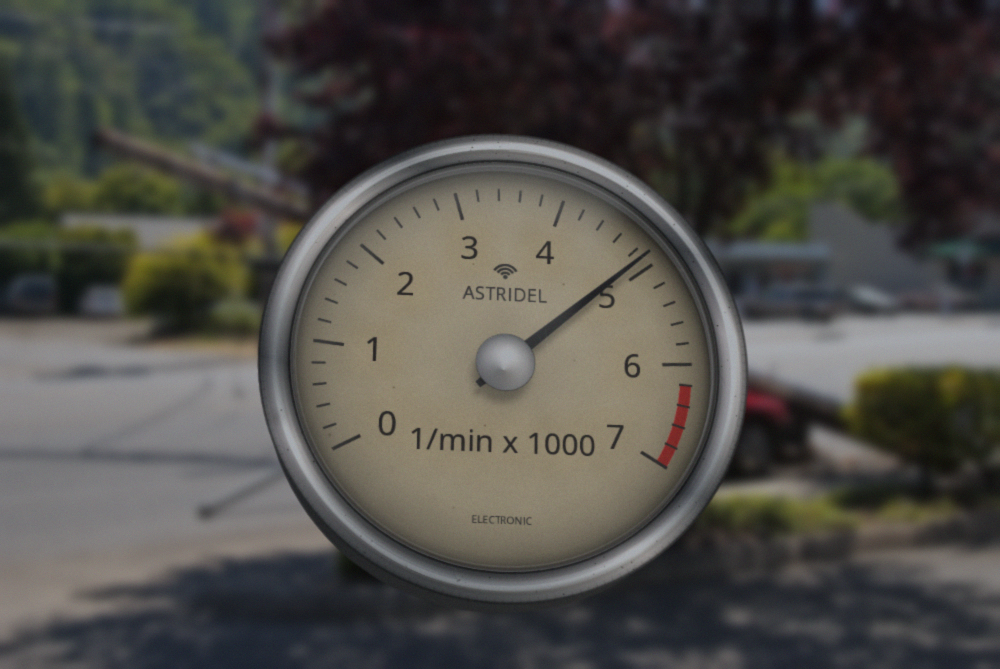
4900,rpm
